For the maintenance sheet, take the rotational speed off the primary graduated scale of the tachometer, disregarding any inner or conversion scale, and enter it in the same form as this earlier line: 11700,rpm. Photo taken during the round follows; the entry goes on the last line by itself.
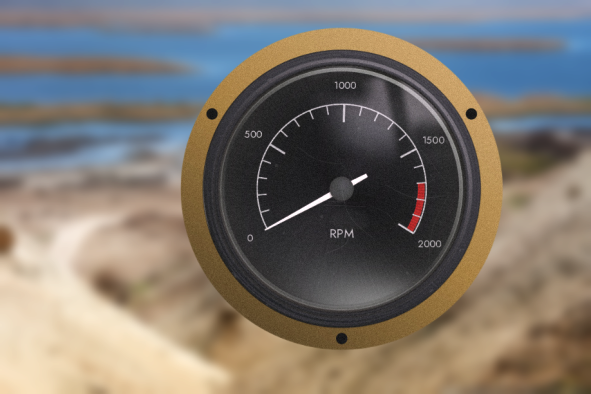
0,rpm
